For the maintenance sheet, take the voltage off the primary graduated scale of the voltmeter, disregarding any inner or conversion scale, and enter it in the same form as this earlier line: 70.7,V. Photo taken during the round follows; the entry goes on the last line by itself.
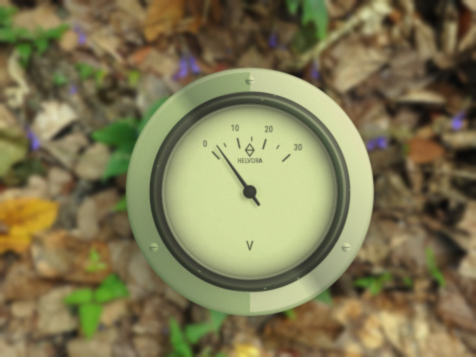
2.5,V
